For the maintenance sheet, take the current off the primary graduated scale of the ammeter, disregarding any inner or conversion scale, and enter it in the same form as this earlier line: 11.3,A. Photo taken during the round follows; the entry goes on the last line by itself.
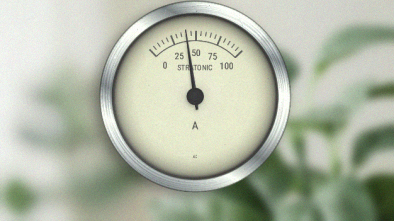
40,A
